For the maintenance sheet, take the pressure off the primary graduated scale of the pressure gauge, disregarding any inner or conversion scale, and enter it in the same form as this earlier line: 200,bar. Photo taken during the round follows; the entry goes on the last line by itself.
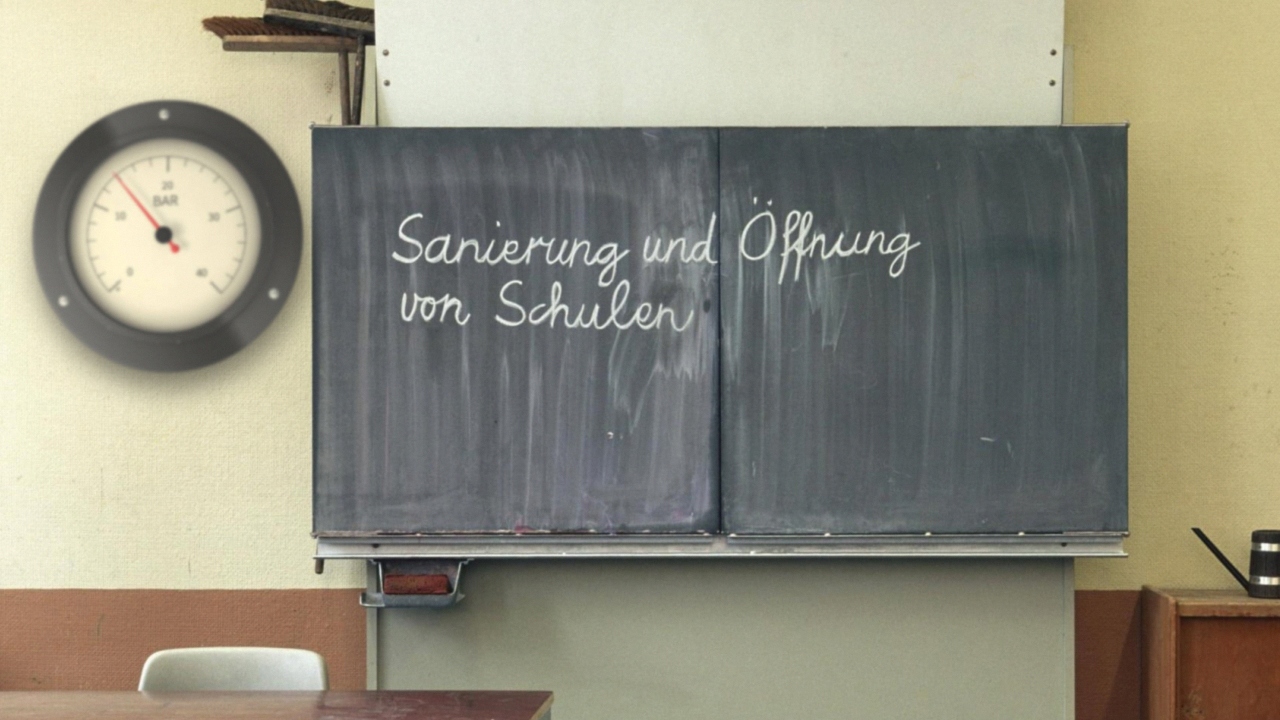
14,bar
